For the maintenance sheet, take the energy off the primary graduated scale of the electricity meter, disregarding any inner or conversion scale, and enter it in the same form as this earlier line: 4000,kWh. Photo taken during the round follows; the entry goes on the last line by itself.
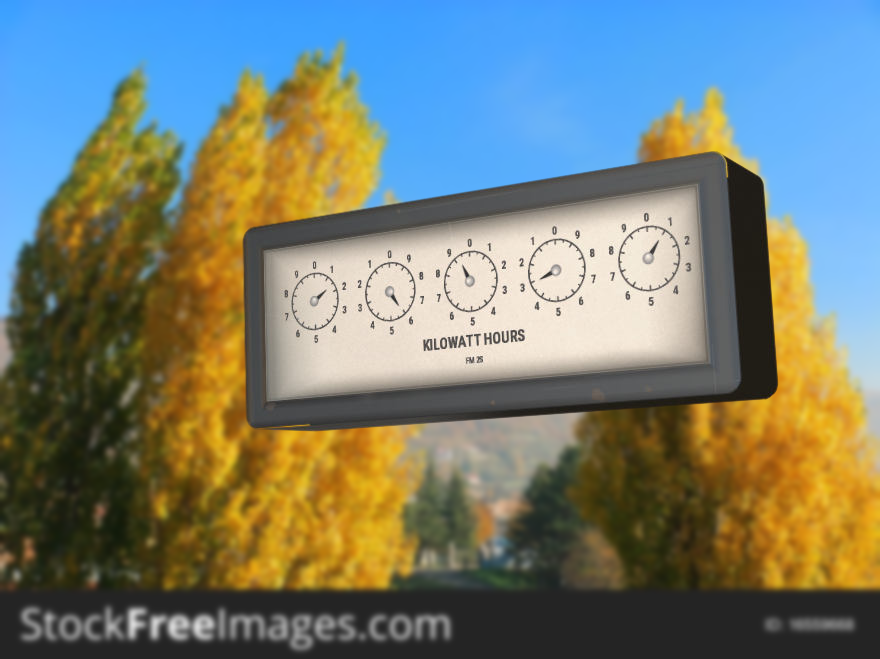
15931,kWh
